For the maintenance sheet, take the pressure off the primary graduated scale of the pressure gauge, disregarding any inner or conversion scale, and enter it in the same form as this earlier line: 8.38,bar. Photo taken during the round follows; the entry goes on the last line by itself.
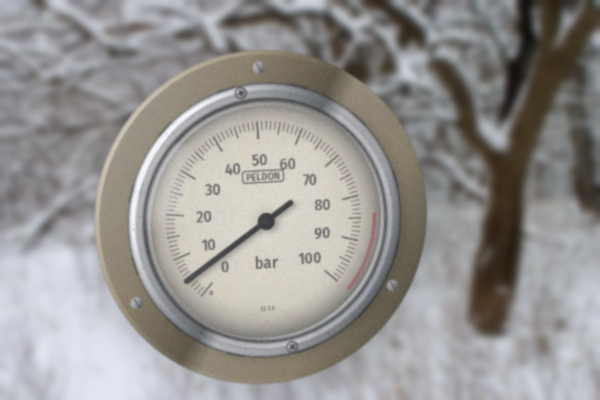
5,bar
